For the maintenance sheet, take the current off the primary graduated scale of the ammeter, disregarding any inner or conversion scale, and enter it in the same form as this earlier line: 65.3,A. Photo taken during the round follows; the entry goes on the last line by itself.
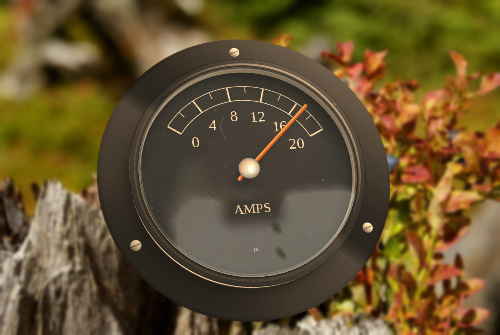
17,A
